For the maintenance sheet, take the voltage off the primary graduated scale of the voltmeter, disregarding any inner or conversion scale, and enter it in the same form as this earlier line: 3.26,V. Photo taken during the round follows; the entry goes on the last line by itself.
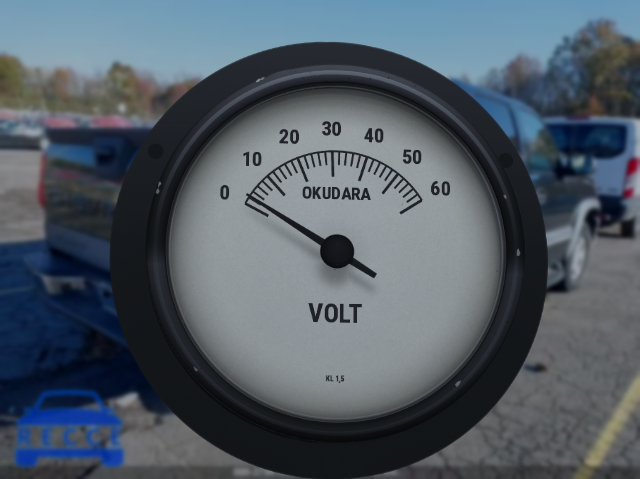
2,V
